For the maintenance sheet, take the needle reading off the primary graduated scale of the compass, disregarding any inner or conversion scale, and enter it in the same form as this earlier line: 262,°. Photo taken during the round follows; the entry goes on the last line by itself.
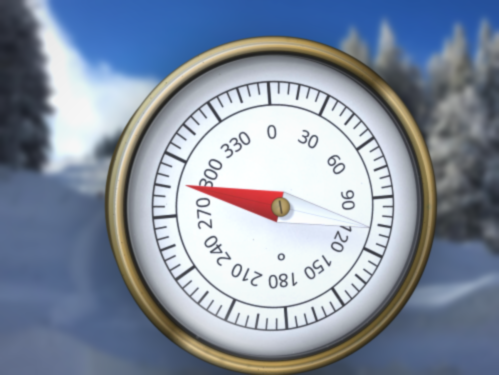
287.5,°
